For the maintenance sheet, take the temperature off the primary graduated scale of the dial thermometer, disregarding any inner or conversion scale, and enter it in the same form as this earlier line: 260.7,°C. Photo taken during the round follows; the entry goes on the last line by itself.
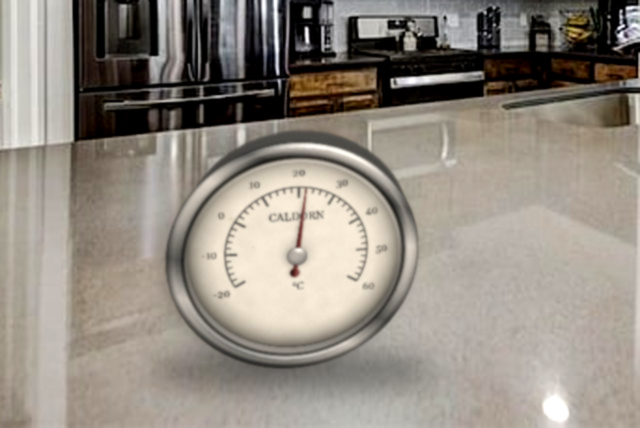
22,°C
